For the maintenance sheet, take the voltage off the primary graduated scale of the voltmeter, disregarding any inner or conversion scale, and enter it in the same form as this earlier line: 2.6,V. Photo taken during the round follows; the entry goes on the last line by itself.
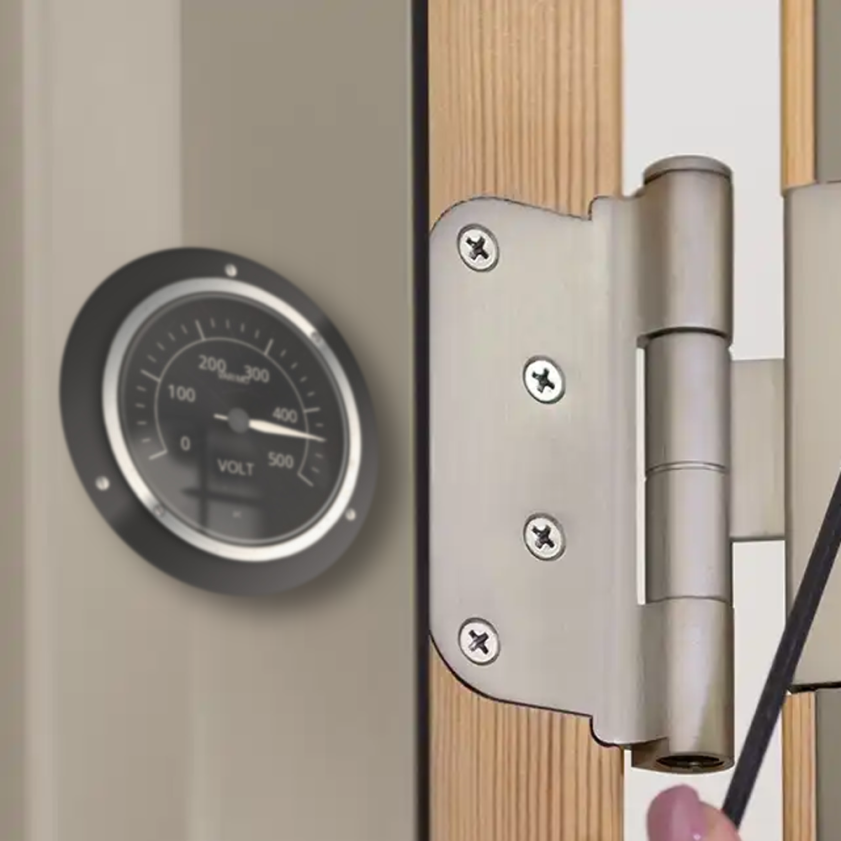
440,V
